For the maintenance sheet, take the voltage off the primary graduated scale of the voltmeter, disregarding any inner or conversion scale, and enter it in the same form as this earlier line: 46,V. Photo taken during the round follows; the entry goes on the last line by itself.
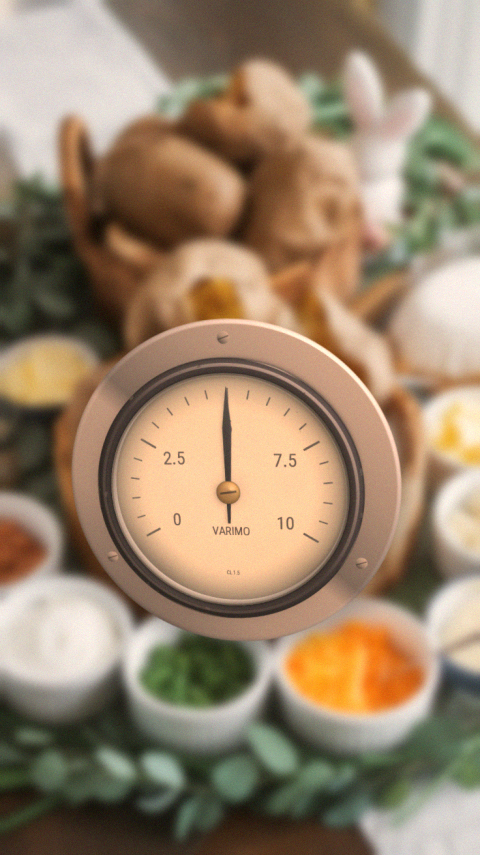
5,V
